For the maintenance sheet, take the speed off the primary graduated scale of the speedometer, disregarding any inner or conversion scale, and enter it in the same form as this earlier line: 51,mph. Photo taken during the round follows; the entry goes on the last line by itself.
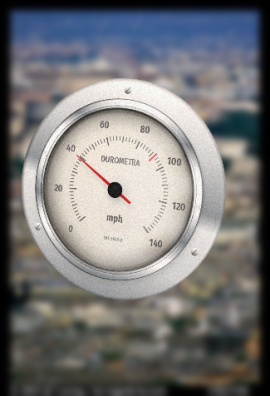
40,mph
